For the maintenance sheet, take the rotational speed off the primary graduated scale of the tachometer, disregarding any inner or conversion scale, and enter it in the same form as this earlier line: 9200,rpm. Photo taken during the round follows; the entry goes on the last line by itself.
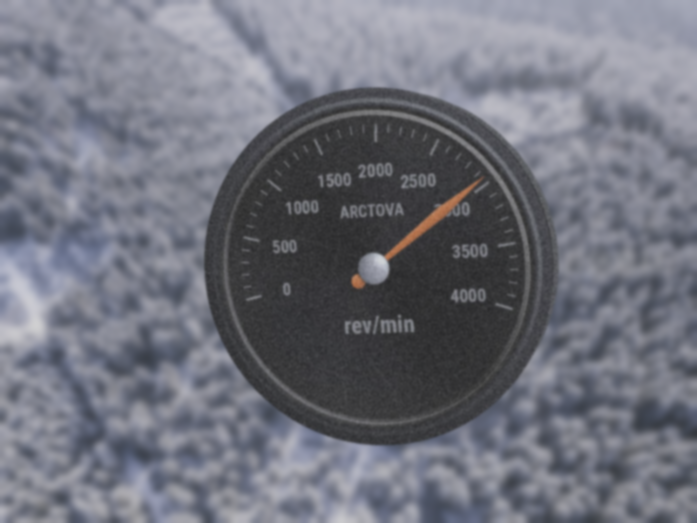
2950,rpm
